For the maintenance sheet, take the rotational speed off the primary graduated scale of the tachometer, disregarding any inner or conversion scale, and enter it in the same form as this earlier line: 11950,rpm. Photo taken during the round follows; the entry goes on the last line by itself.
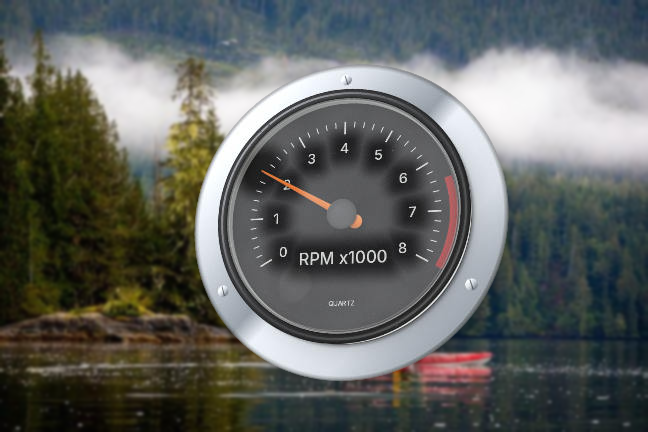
2000,rpm
